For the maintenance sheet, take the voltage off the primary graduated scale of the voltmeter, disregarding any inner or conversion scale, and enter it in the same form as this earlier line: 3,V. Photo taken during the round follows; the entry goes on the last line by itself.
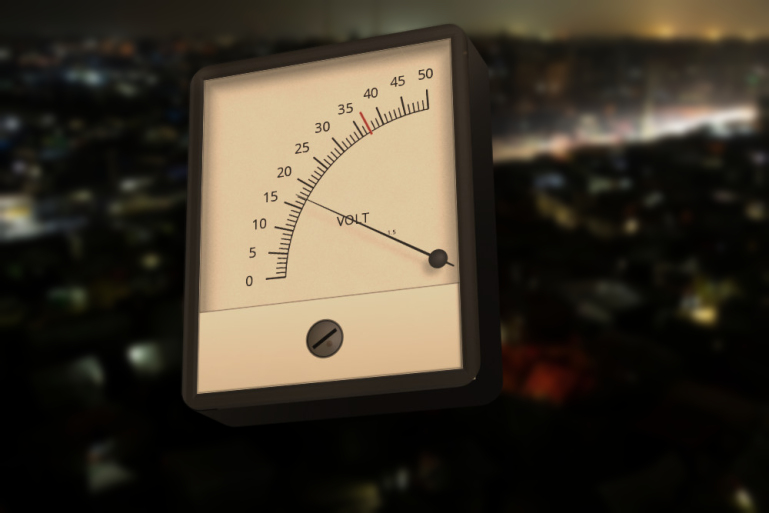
17,V
